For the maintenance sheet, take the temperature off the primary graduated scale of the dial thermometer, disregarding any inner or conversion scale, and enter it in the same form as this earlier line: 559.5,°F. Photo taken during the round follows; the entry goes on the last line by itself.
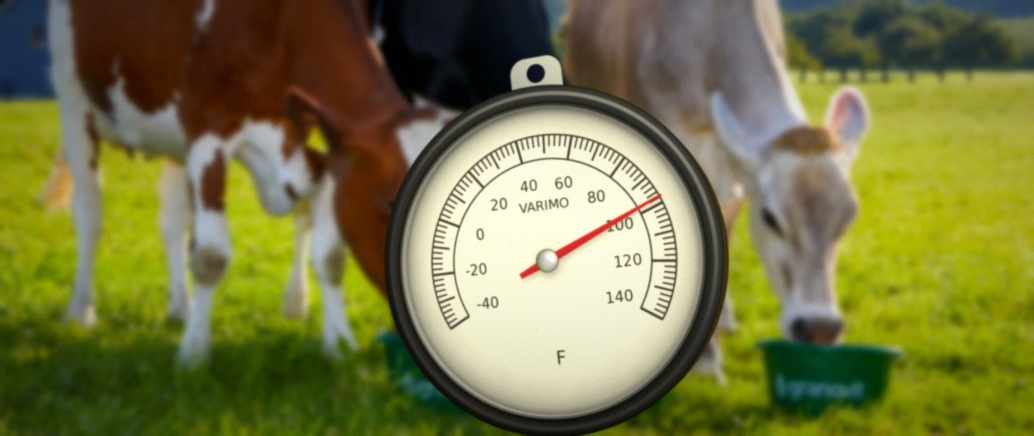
98,°F
